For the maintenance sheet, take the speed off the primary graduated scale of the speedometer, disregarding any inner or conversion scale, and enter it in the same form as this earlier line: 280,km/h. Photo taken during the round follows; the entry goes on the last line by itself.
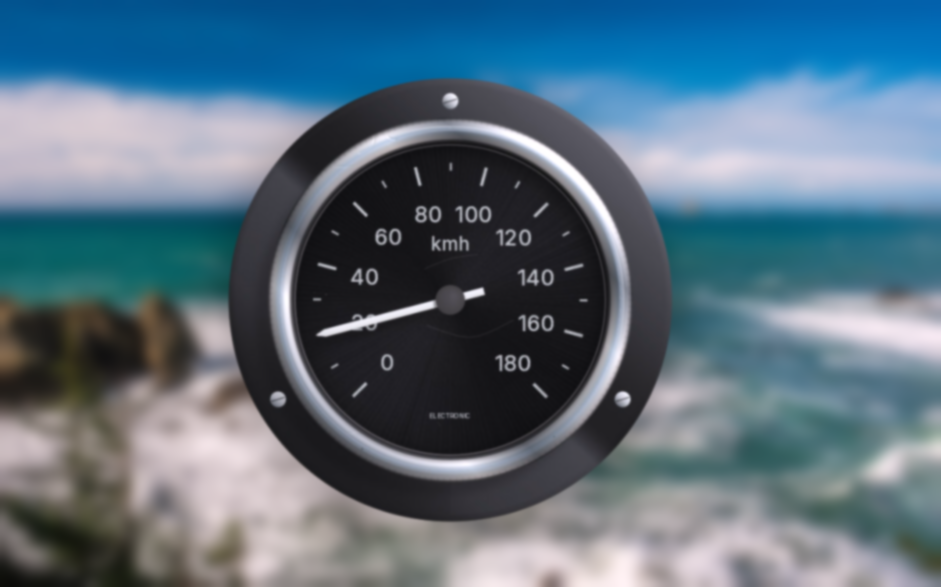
20,km/h
